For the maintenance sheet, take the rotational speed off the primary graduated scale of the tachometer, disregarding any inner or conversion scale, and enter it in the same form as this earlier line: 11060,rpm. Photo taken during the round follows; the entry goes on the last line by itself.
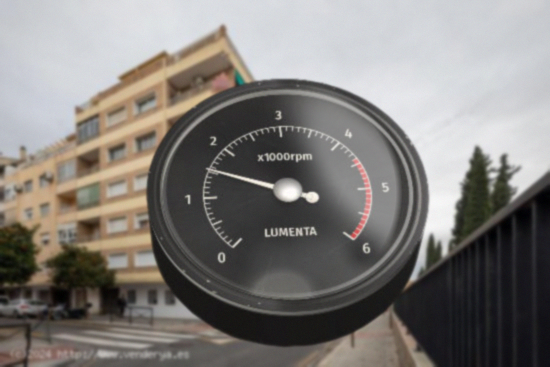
1500,rpm
